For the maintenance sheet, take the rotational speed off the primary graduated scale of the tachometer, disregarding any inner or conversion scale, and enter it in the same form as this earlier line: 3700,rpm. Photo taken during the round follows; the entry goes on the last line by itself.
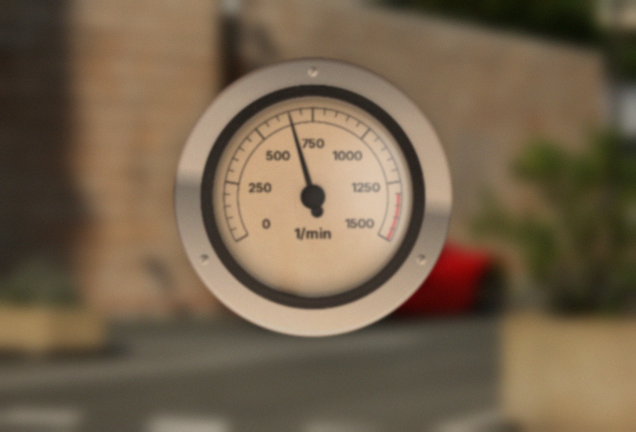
650,rpm
